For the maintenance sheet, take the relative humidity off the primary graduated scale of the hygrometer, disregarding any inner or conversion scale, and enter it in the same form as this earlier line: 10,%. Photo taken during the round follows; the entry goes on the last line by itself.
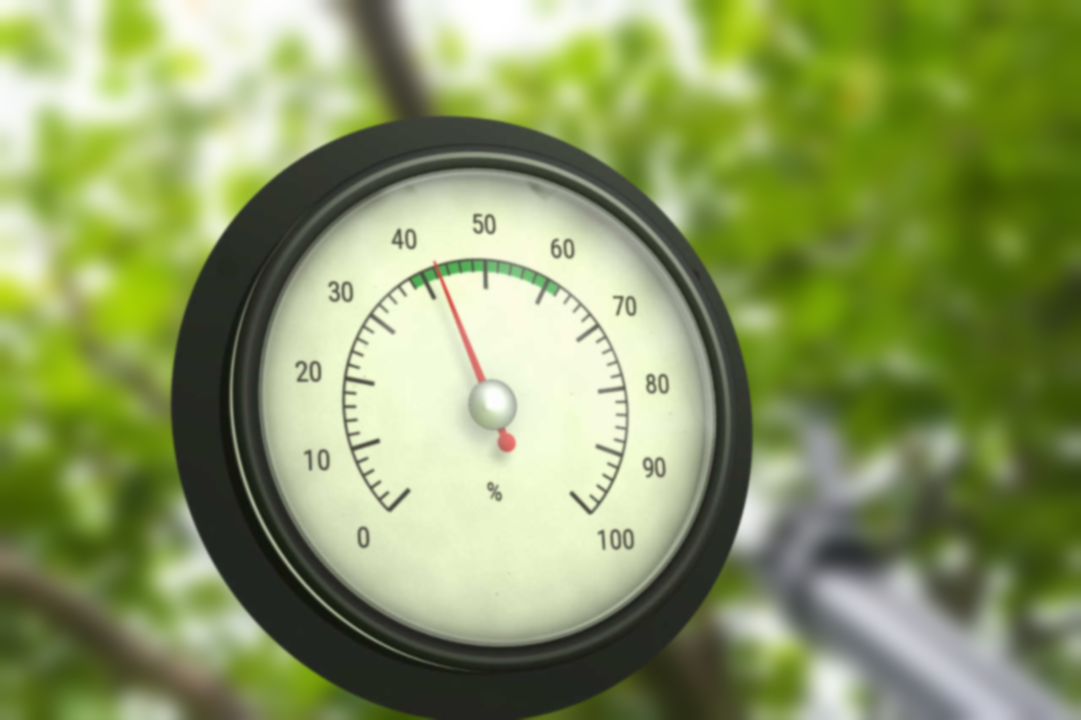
42,%
